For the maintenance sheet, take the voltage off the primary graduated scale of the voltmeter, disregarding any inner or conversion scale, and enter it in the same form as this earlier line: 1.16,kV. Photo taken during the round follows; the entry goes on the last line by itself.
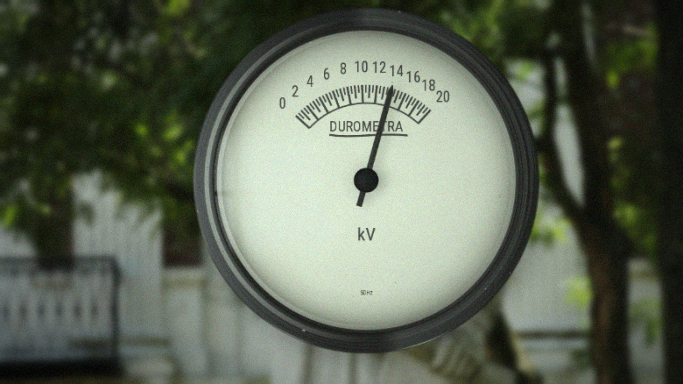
14,kV
